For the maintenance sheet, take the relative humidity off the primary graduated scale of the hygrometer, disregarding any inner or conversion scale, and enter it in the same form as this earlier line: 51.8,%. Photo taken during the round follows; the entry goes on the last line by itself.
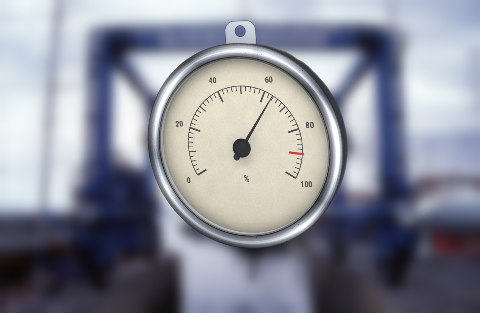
64,%
